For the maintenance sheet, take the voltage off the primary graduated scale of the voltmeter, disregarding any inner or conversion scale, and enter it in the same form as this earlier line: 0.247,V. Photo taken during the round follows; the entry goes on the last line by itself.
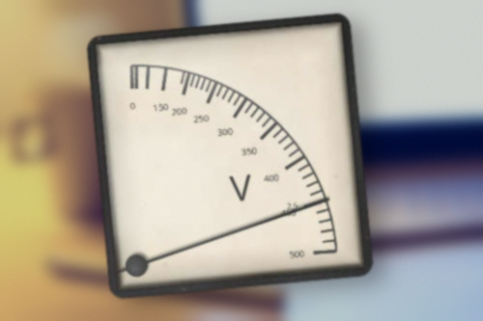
450,V
